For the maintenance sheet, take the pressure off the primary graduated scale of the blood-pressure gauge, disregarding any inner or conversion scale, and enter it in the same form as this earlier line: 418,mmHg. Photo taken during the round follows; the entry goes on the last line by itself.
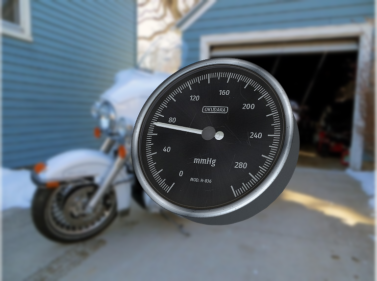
70,mmHg
